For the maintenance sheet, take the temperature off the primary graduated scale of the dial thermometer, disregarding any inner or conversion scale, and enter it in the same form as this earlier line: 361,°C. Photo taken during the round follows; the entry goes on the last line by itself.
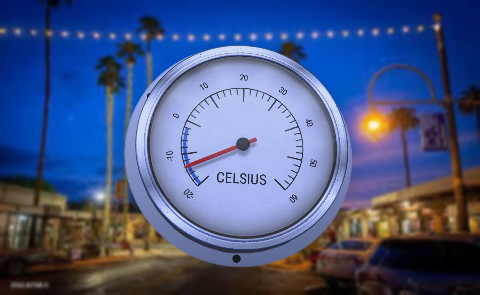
-14,°C
